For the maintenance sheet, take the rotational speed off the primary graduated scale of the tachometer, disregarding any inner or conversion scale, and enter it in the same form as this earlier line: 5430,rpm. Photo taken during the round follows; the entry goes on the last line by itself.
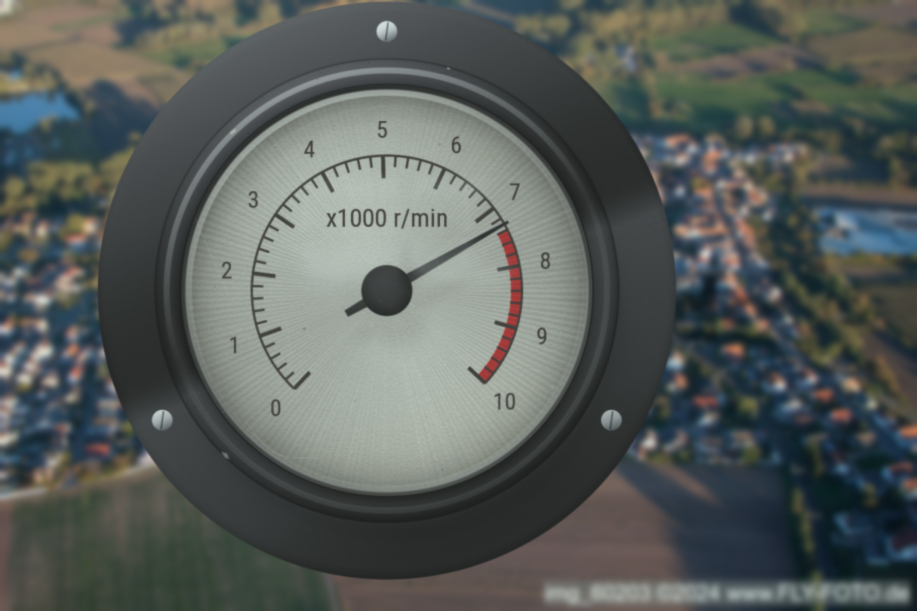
7300,rpm
